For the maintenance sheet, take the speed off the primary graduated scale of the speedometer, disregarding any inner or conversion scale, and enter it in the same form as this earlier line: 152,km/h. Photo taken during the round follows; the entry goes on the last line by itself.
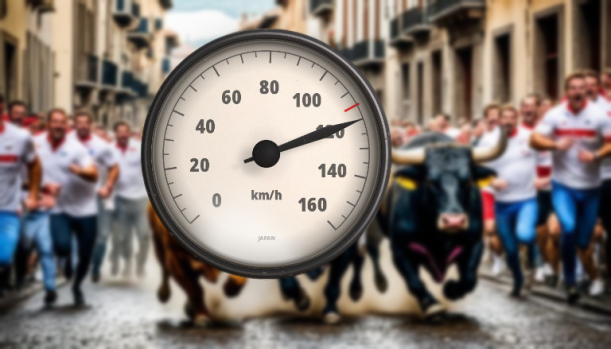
120,km/h
